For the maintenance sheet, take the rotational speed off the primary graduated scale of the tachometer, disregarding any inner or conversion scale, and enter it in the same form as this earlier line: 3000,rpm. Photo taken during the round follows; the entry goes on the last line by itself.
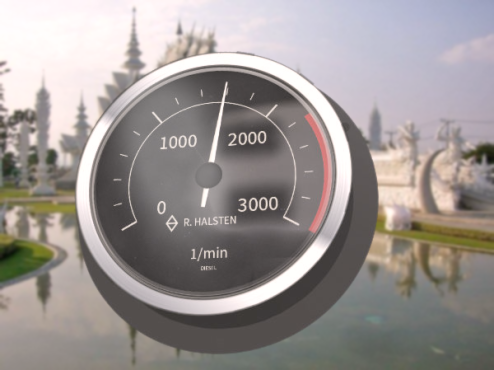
1600,rpm
